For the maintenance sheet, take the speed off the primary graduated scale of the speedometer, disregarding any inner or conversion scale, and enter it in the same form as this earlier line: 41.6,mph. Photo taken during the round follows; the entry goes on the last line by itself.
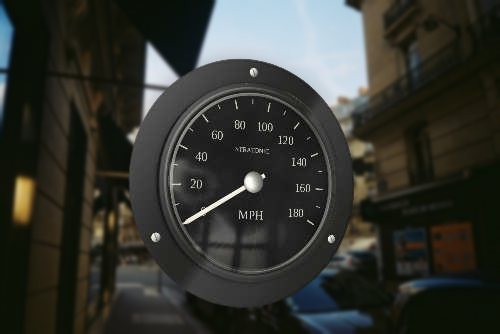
0,mph
